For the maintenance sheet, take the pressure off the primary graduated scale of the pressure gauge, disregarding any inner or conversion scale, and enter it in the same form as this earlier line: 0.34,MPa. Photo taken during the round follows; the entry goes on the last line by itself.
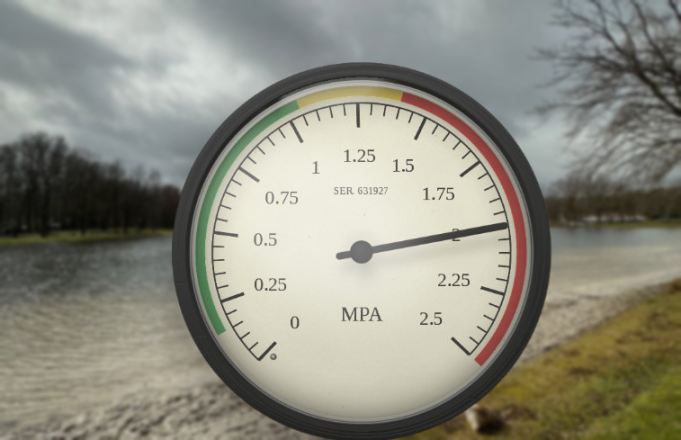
2,MPa
